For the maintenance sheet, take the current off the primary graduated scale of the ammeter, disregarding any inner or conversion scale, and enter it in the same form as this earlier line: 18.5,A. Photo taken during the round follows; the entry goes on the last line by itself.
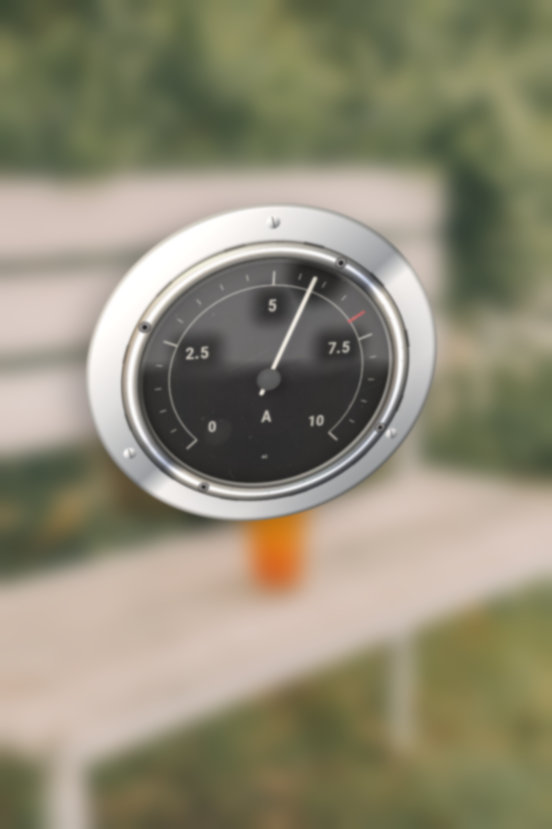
5.75,A
